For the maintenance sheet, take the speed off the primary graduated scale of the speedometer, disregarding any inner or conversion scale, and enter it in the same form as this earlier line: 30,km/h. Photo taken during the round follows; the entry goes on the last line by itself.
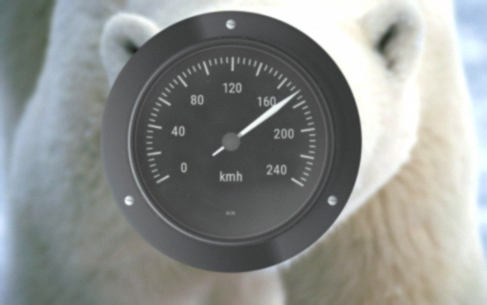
172,km/h
